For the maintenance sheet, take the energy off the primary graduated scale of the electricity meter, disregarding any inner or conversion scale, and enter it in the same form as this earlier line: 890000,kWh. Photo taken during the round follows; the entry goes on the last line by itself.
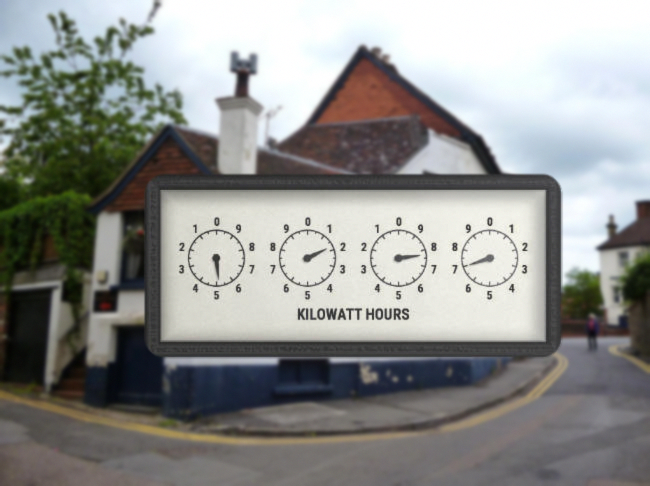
5177,kWh
